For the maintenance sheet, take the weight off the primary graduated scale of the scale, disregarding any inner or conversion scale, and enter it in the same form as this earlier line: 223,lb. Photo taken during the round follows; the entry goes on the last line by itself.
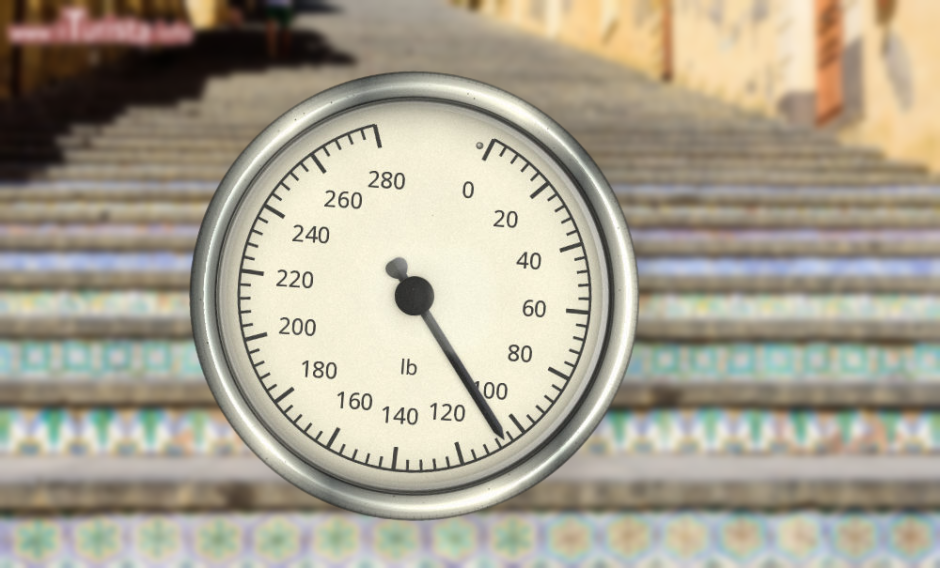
106,lb
